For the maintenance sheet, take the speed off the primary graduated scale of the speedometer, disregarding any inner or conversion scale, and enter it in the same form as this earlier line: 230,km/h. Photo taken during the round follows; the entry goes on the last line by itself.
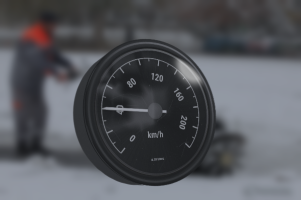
40,km/h
